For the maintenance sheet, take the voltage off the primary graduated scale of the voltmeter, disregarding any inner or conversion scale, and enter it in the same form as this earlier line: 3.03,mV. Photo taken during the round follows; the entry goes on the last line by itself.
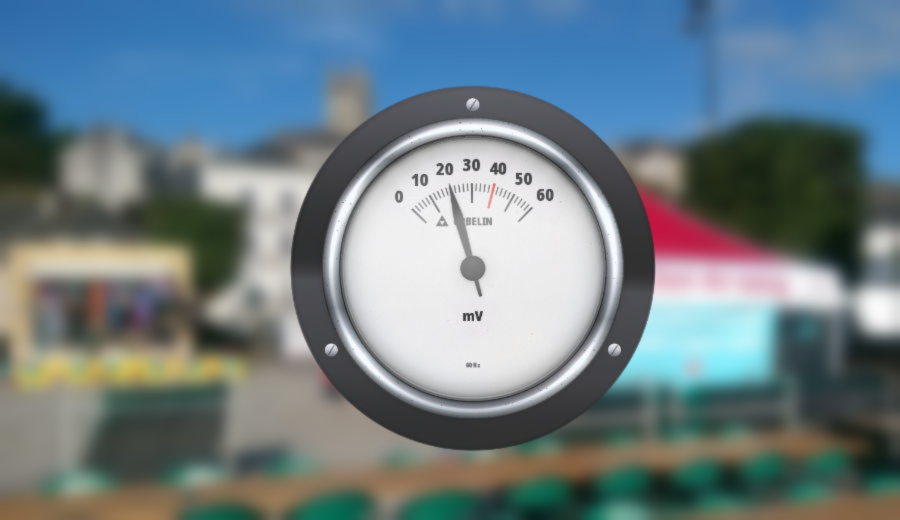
20,mV
